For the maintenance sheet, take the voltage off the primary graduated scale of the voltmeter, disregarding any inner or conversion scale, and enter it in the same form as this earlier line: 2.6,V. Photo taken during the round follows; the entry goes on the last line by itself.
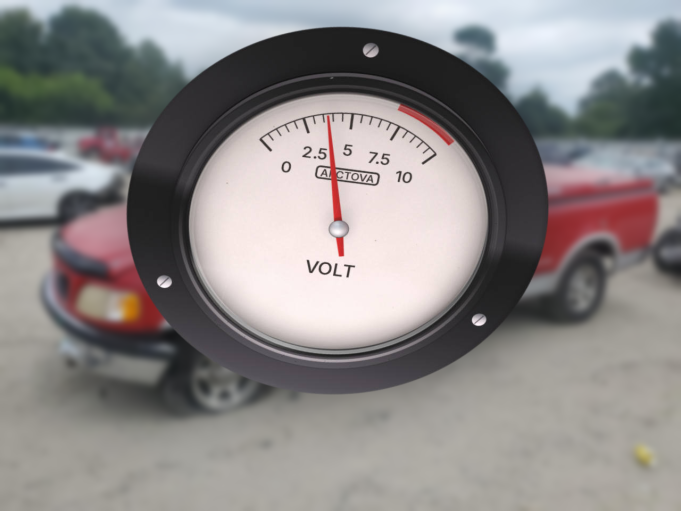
3.75,V
